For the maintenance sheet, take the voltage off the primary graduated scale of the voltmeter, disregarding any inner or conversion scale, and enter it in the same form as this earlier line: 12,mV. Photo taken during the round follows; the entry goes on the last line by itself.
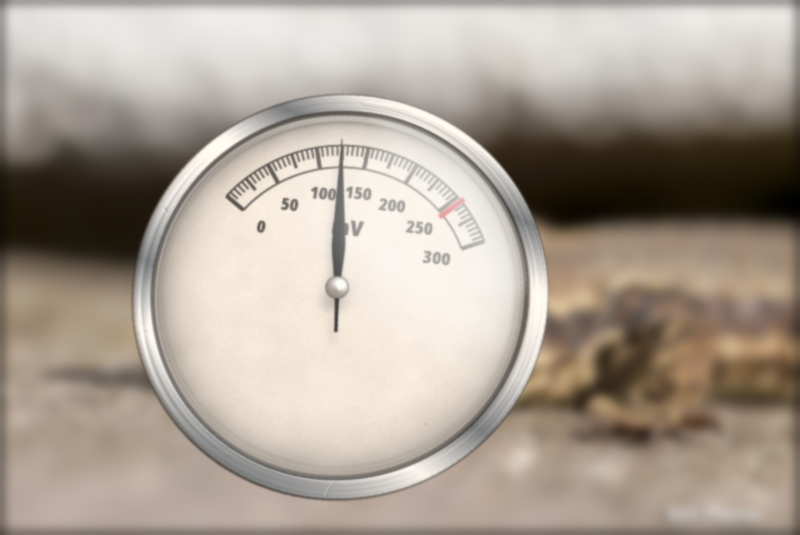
125,mV
